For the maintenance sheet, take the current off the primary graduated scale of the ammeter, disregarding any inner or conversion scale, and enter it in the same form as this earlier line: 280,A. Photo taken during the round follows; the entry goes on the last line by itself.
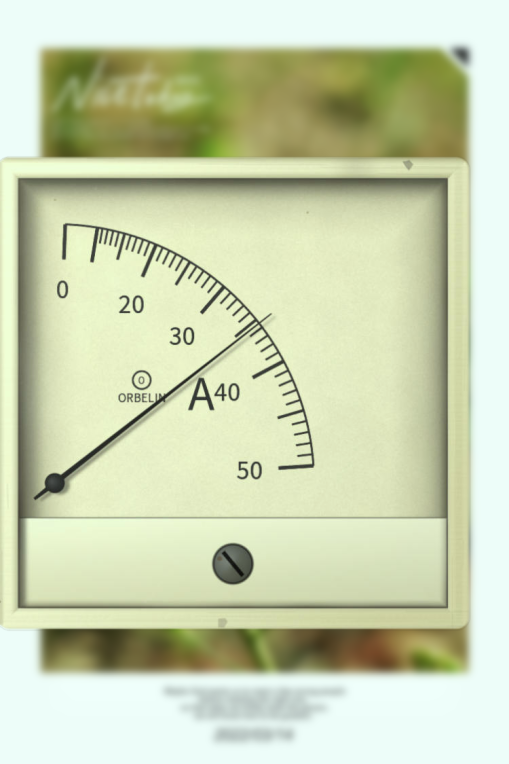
35.5,A
